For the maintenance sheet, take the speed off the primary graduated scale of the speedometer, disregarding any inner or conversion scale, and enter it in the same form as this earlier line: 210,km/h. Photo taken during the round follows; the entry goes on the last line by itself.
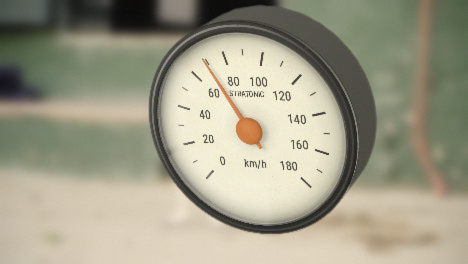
70,km/h
